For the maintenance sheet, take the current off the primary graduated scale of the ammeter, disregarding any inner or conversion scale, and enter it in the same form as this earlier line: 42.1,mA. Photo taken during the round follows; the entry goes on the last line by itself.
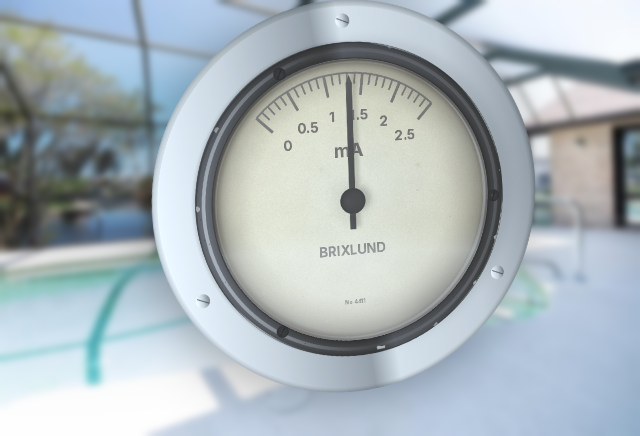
1.3,mA
